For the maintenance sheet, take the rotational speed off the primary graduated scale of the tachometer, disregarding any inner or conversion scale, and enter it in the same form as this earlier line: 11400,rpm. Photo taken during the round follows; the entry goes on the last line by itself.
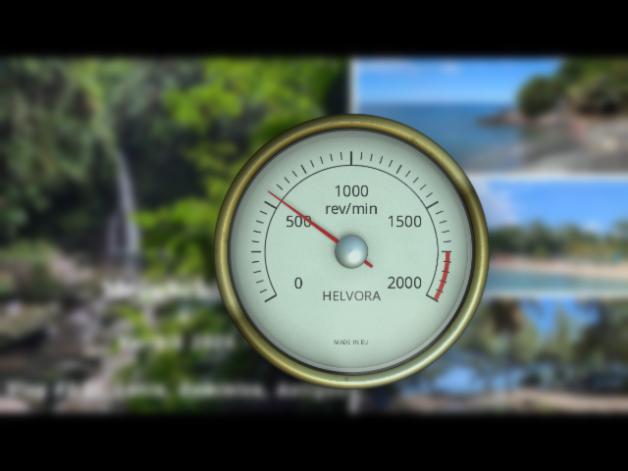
550,rpm
